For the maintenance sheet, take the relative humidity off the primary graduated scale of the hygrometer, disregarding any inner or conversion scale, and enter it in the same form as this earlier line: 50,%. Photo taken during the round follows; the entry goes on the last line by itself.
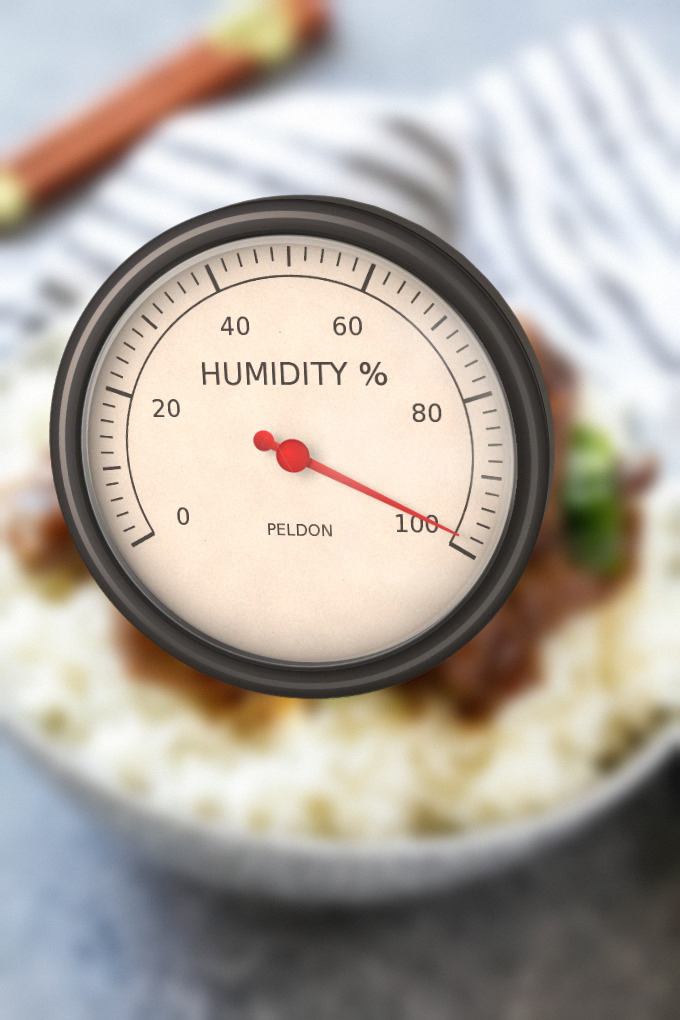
98,%
